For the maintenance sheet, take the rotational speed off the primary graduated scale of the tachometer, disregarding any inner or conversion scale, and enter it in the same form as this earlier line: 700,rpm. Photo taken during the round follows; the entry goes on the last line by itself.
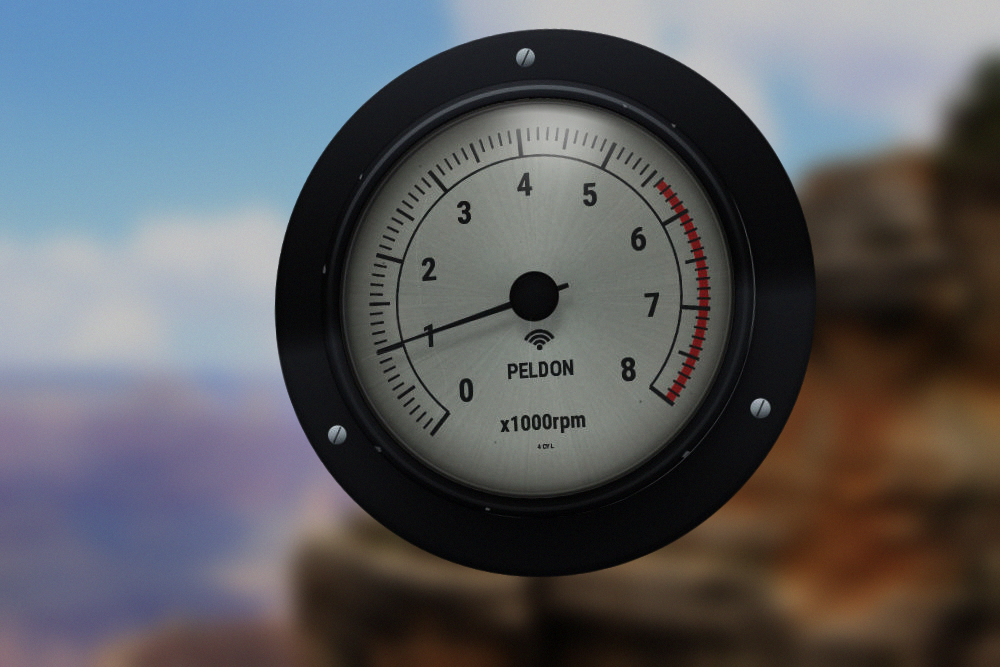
1000,rpm
